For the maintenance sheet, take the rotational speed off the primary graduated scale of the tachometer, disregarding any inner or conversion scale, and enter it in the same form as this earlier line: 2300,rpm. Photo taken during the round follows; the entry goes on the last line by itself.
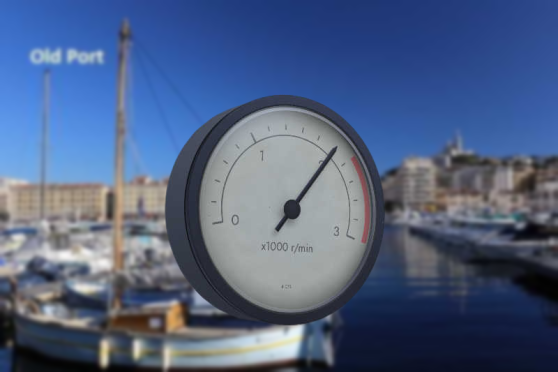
2000,rpm
